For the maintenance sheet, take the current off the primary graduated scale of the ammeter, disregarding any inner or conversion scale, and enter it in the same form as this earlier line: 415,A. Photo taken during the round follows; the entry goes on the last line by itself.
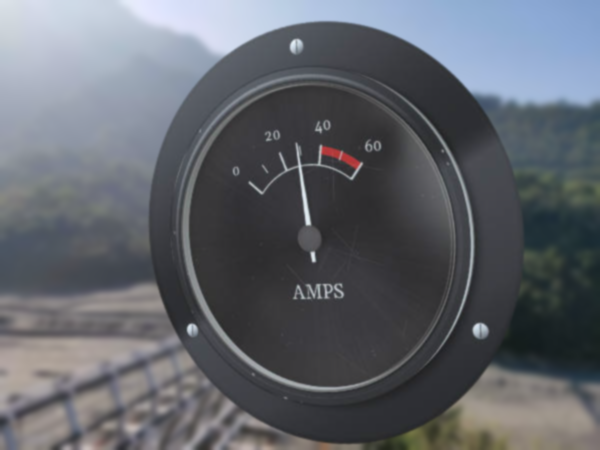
30,A
